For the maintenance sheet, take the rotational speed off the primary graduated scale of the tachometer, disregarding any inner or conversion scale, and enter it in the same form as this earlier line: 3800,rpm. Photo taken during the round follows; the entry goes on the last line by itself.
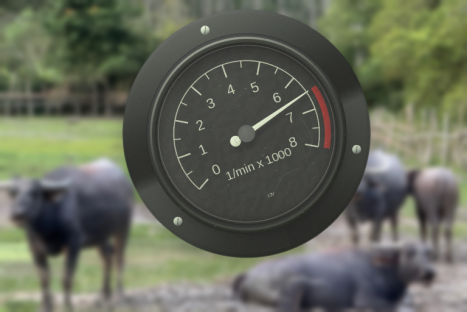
6500,rpm
